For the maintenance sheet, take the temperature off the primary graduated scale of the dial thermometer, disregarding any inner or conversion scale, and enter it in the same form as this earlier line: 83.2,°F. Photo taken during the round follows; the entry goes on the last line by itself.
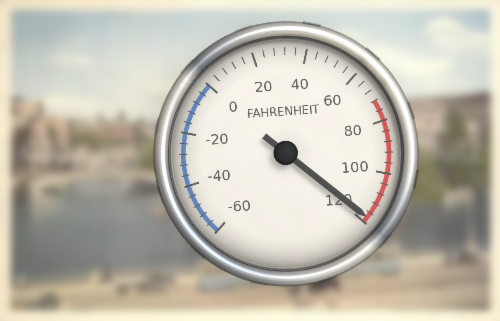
118,°F
